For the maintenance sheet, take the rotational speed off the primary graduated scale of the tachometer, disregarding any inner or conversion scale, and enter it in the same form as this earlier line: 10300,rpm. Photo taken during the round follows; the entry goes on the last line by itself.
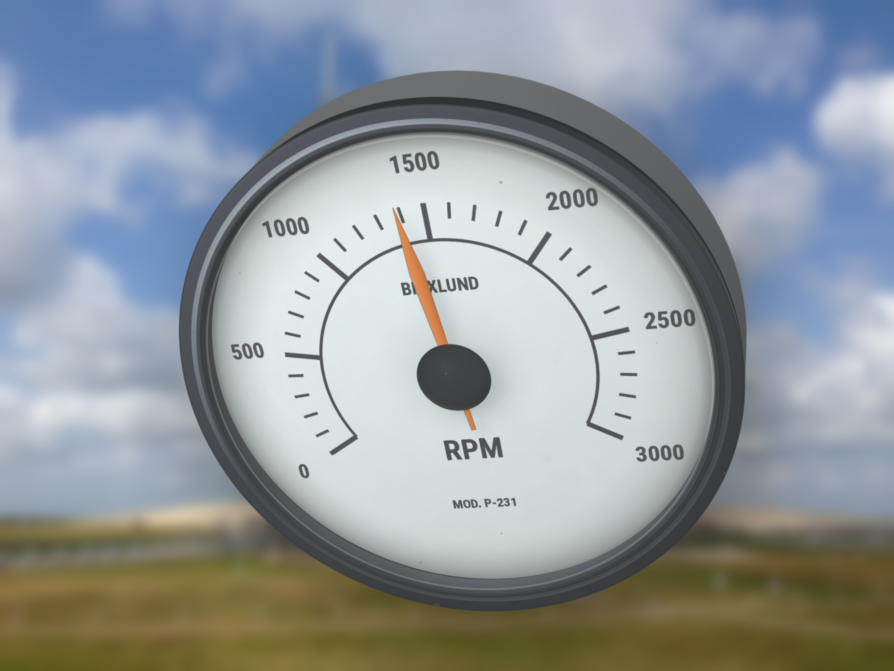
1400,rpm
